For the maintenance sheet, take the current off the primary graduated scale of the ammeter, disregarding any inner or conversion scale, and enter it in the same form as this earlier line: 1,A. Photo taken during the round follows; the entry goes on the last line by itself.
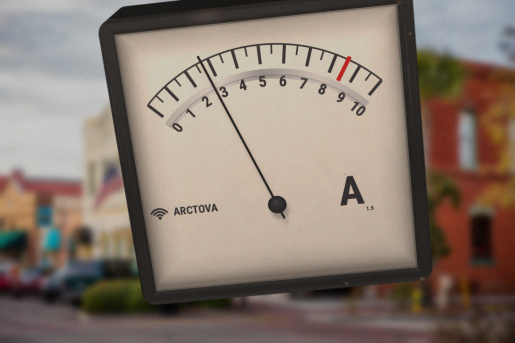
2.75,A
